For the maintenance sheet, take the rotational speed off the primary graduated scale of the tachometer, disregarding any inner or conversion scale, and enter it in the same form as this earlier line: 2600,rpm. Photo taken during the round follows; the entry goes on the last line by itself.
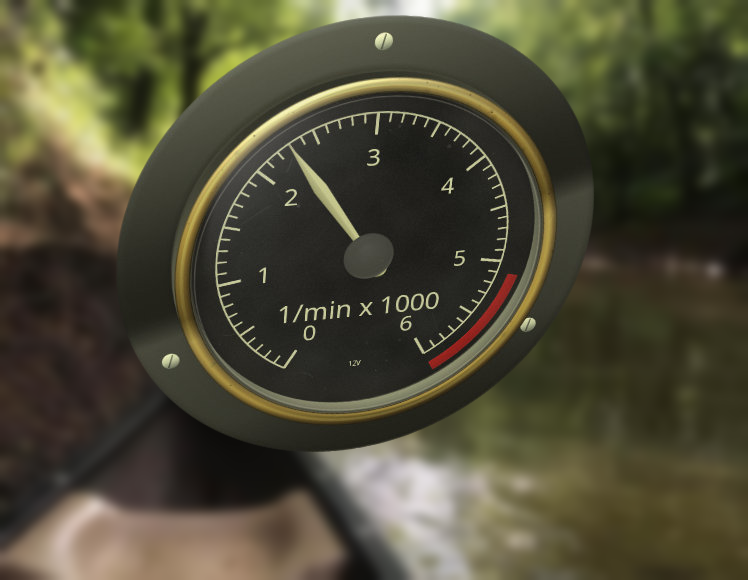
2300,rpm
